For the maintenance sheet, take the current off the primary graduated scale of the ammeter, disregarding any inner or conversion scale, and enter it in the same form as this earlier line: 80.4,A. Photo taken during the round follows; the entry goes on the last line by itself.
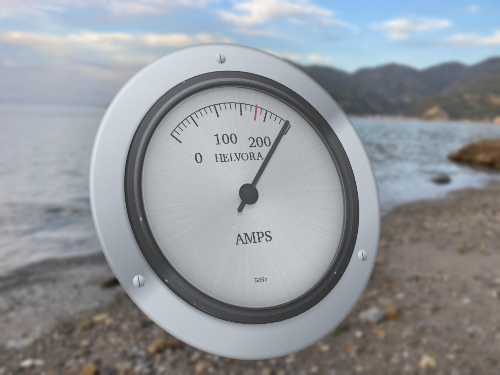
240,A
